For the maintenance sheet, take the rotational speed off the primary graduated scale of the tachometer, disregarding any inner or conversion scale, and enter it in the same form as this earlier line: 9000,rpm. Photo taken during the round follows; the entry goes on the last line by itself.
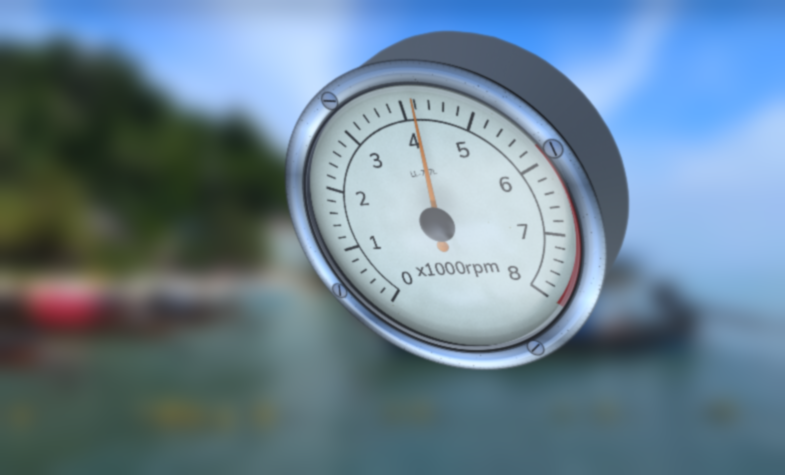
4200,rpm
